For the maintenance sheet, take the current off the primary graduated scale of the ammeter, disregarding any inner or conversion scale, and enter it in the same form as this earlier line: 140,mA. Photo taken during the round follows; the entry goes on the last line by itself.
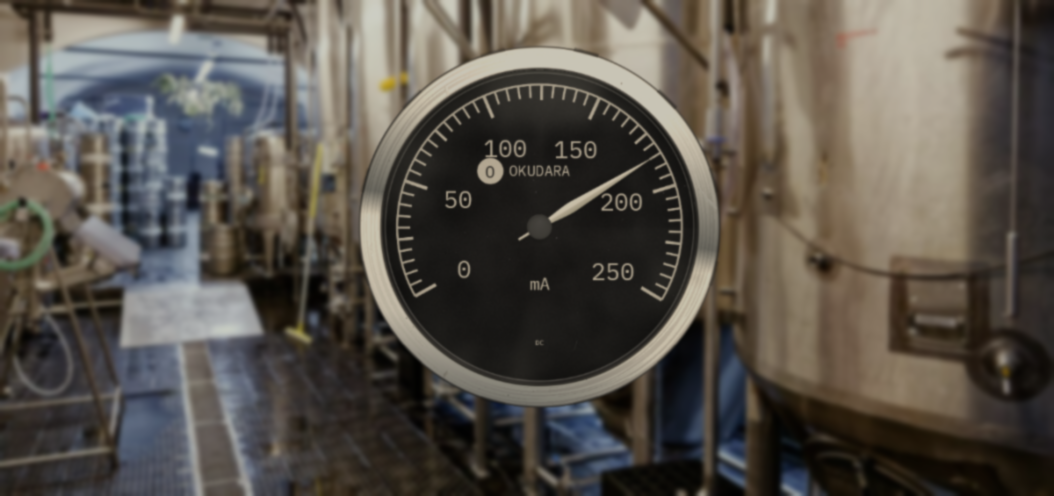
185,mA
